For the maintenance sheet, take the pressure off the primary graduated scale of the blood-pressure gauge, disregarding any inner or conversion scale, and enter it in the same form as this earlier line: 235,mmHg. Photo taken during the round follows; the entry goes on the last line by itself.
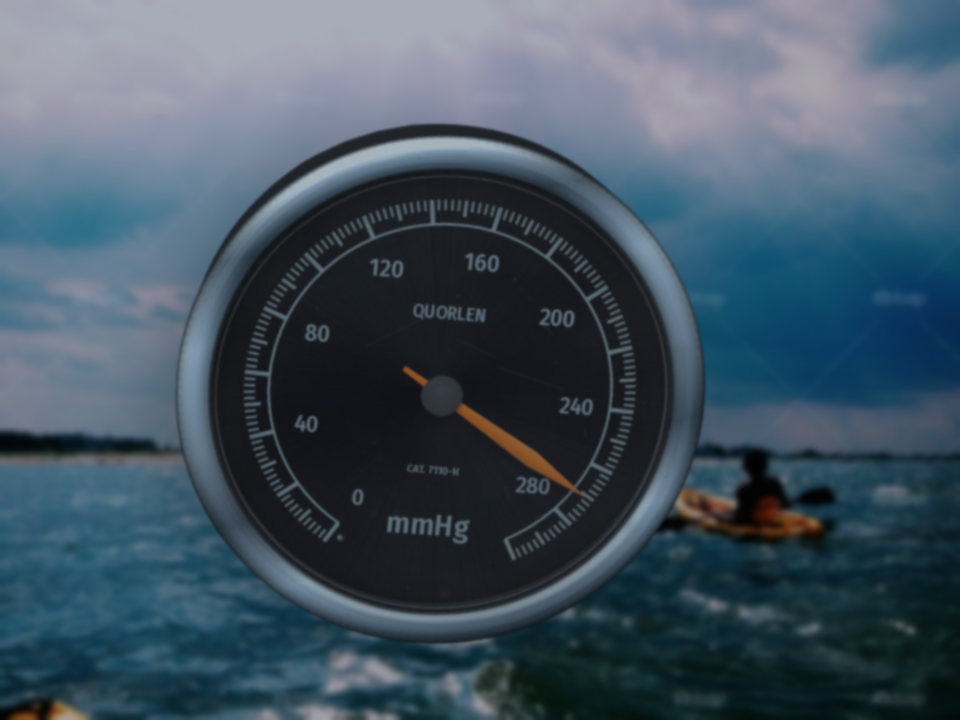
270,mmHg
